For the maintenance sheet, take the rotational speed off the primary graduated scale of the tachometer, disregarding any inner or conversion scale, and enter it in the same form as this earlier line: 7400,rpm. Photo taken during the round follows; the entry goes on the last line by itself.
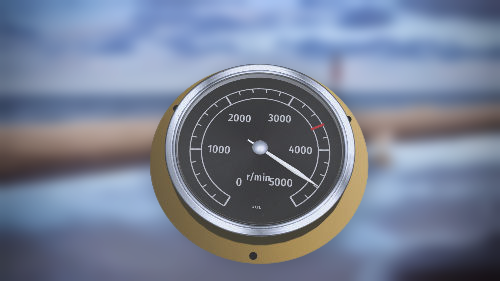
4600,rpm
